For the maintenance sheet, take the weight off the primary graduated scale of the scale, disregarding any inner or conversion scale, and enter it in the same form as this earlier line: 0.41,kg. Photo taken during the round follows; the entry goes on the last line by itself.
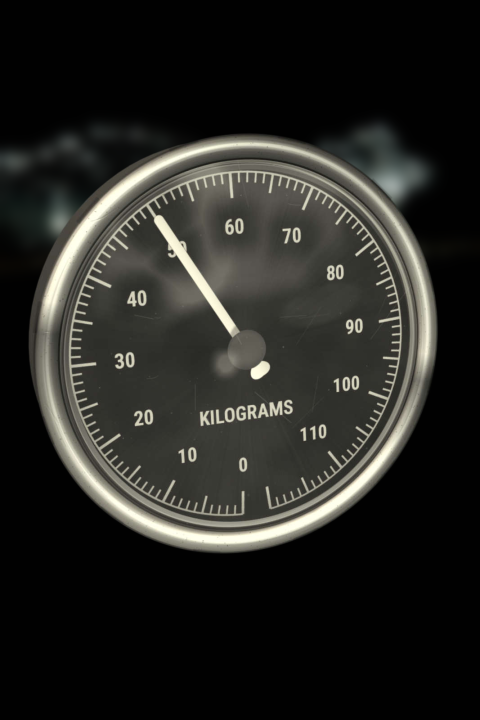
50,kg
